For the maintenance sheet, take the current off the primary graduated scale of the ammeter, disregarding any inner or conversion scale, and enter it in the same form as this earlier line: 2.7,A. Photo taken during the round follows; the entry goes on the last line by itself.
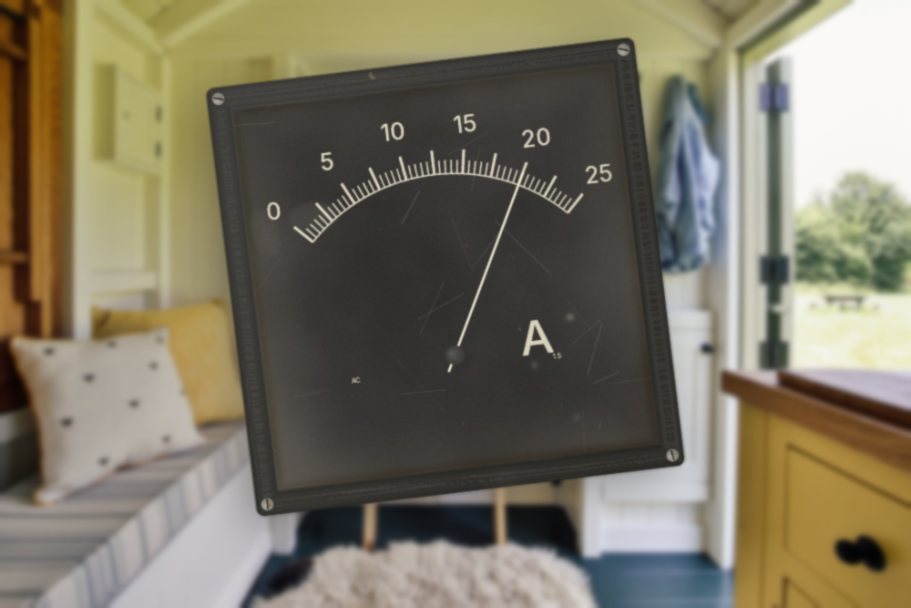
20,A
